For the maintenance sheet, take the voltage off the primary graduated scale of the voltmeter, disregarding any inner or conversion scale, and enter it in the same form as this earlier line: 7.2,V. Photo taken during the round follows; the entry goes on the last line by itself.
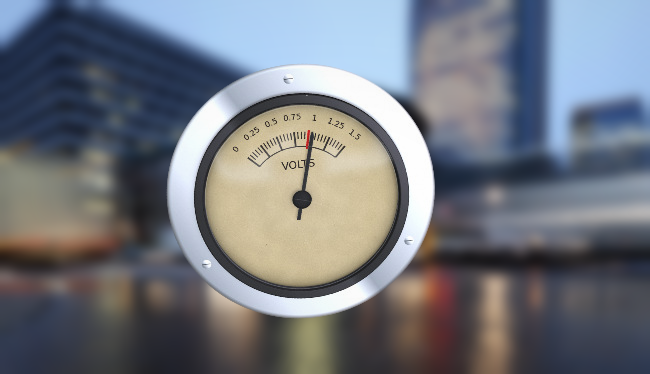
1,V
